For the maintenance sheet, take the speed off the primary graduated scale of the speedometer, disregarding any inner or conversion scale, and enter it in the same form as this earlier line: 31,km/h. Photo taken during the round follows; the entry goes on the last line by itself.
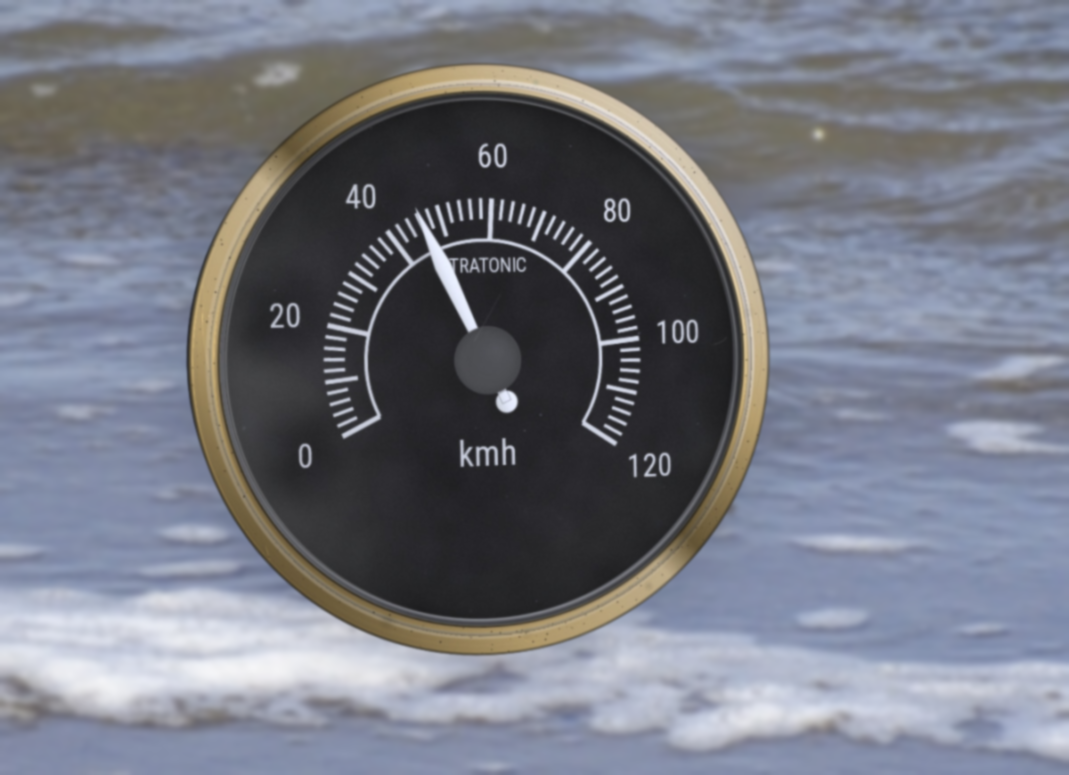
46,km/h
